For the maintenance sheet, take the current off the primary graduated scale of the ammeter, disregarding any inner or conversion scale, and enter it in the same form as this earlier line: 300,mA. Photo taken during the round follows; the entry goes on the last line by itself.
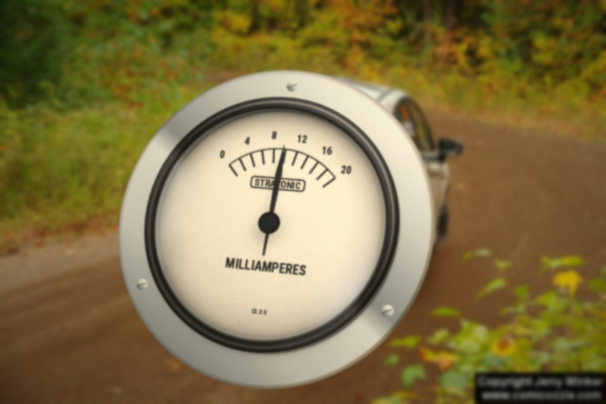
10,mA
